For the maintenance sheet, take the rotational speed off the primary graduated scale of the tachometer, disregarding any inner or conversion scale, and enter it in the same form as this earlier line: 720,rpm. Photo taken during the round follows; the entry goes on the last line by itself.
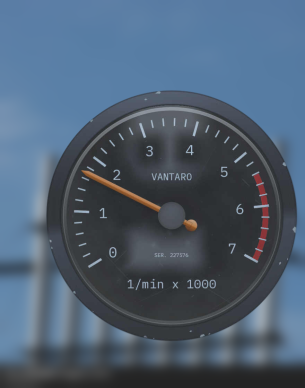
1700,rpm
